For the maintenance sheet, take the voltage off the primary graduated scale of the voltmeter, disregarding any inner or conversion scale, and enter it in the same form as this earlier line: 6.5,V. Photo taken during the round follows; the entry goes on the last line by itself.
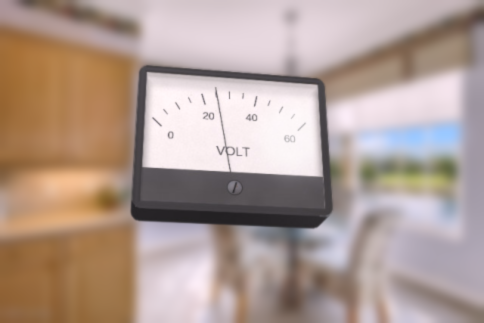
25,V
